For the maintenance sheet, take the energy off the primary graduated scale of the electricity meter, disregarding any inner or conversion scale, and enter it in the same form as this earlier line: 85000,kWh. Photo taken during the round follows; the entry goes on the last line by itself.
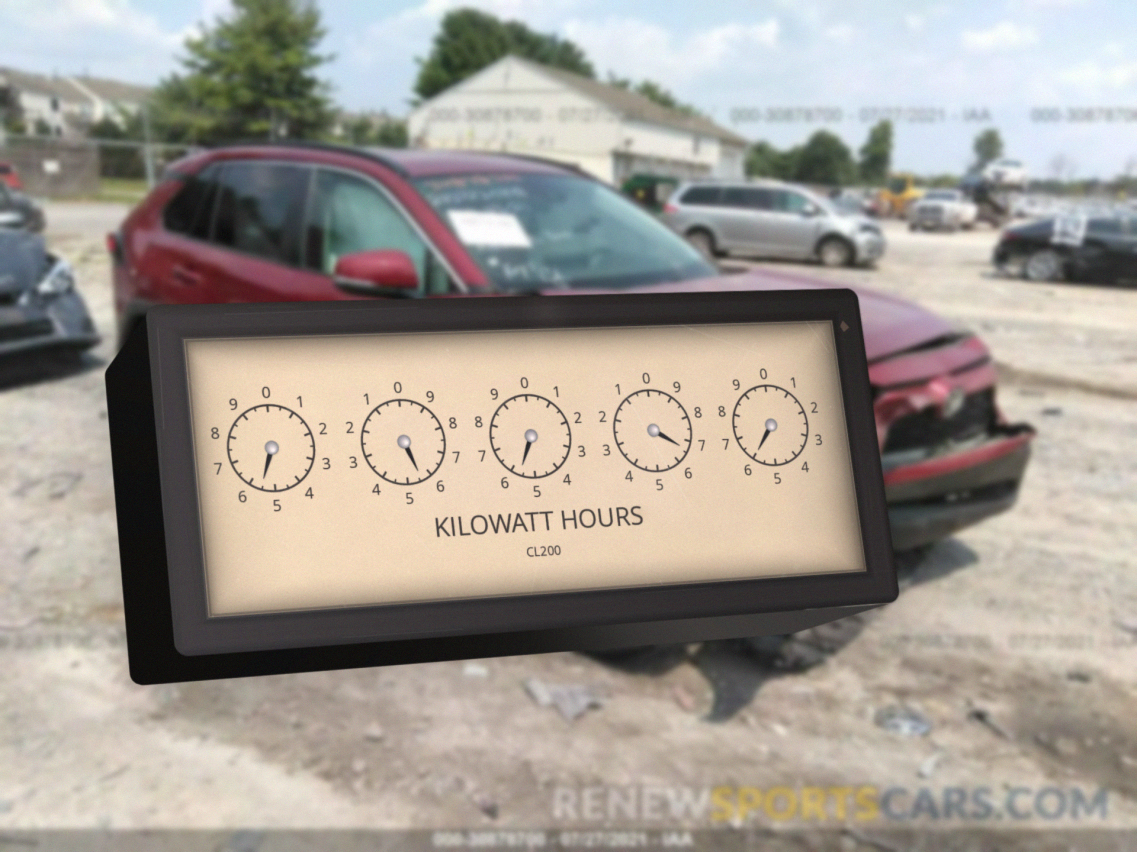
55566,kWh
